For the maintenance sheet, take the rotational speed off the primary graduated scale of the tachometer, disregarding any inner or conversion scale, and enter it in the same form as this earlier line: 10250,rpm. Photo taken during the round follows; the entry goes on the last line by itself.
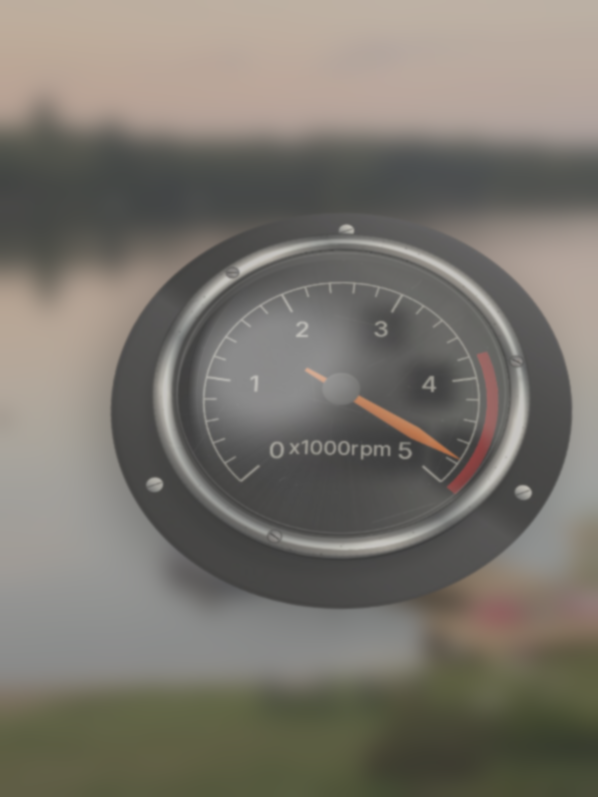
4800,rpm
